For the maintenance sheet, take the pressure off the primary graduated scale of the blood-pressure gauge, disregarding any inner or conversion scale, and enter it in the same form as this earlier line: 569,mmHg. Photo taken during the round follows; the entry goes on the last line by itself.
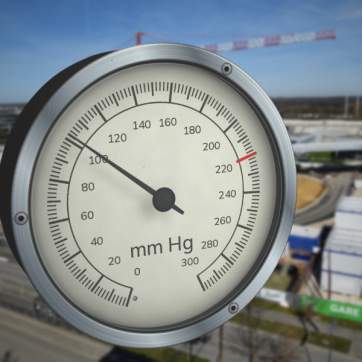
102,mmHg
